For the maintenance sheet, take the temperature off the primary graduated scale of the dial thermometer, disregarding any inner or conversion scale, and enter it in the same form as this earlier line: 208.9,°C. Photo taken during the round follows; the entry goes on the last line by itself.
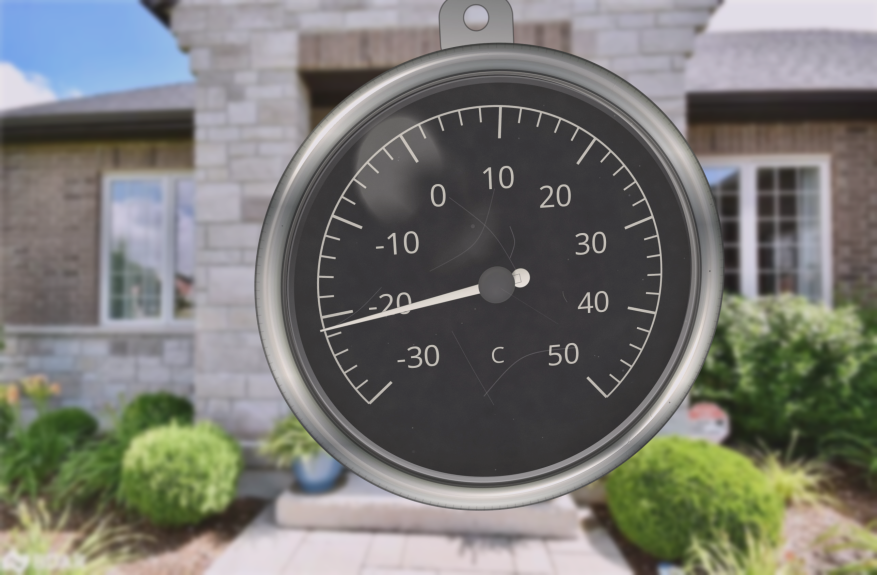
-21,°C
